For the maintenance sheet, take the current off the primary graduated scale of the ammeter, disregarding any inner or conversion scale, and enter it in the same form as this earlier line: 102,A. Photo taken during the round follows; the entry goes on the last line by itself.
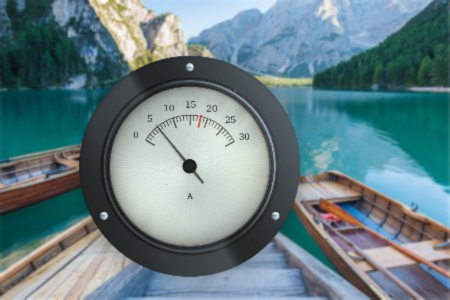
5,A
